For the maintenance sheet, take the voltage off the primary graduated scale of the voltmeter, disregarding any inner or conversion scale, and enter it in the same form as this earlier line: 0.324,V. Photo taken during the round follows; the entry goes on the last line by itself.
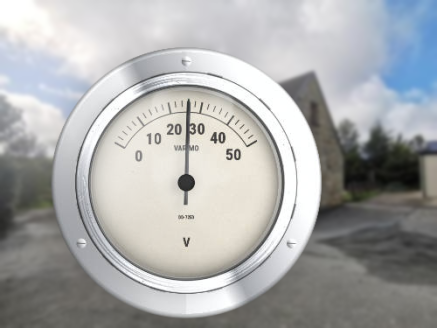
26,V
